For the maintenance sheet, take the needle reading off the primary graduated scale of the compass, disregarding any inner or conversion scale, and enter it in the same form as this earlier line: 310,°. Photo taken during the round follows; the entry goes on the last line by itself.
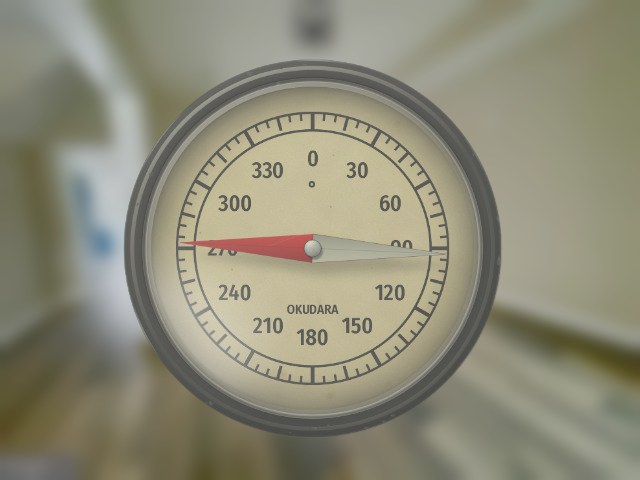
272.5,°
